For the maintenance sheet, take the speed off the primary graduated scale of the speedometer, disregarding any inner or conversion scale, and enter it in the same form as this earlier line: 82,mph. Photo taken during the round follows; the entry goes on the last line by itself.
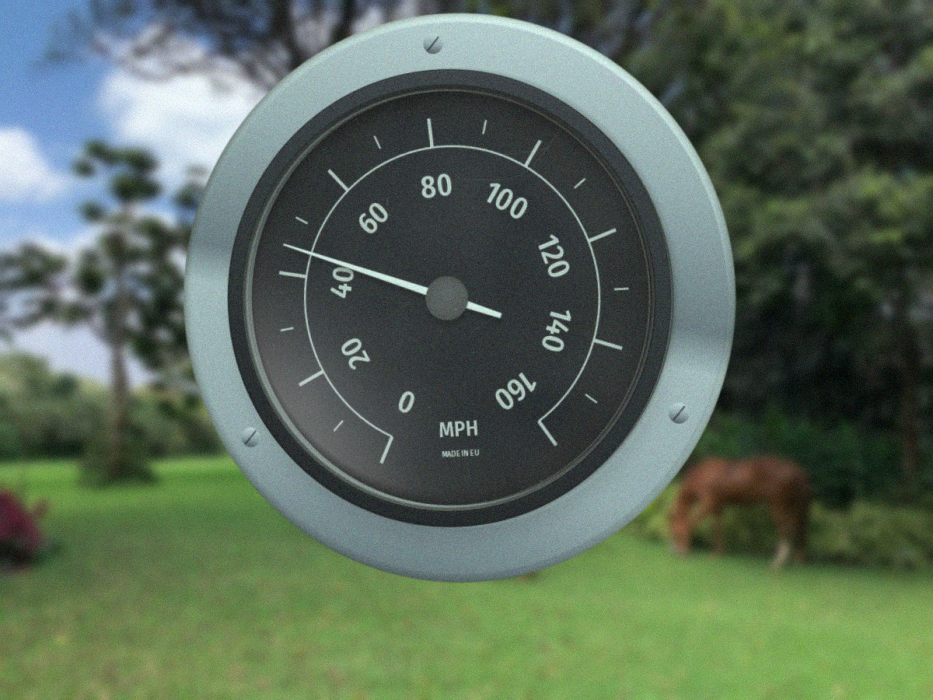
45,mph
